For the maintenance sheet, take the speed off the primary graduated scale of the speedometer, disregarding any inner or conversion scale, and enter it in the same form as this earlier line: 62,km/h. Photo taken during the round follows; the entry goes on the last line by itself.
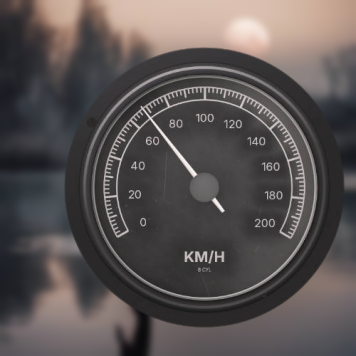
68,km/h
